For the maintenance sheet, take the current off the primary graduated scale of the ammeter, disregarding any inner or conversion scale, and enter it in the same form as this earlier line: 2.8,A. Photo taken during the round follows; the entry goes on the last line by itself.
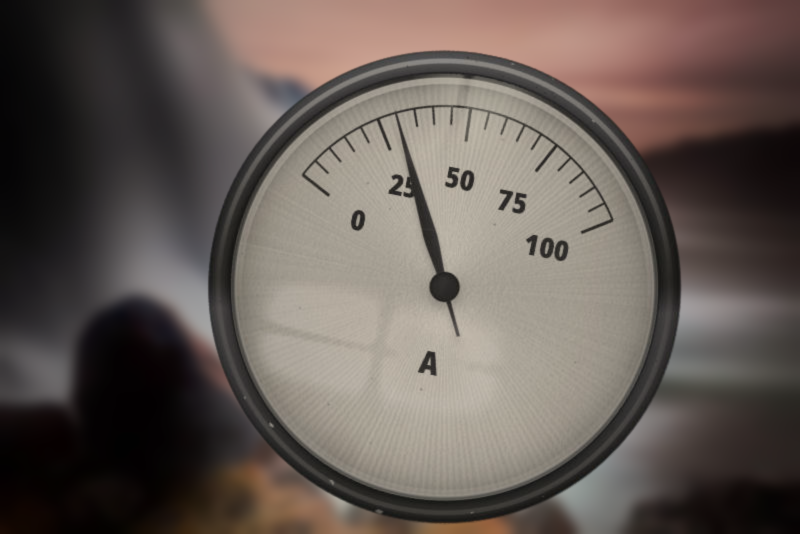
30,A
